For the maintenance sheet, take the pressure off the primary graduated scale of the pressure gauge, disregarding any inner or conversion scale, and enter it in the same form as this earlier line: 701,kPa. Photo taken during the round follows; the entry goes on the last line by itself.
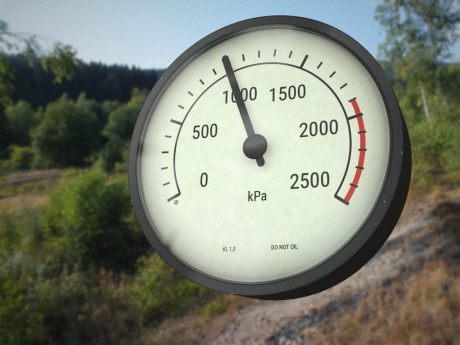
1000,kPa
